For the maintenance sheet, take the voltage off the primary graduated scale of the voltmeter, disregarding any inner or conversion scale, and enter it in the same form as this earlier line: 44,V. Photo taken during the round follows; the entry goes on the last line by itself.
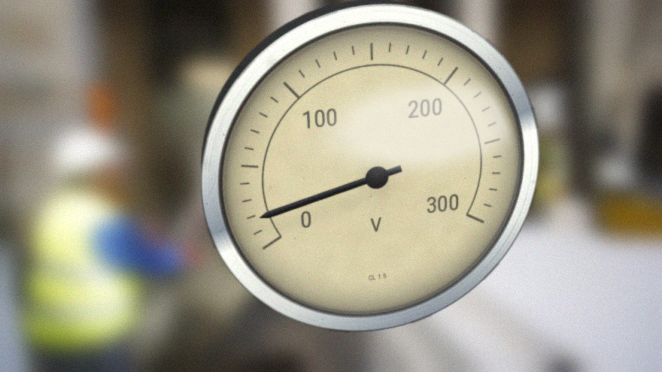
20,V
